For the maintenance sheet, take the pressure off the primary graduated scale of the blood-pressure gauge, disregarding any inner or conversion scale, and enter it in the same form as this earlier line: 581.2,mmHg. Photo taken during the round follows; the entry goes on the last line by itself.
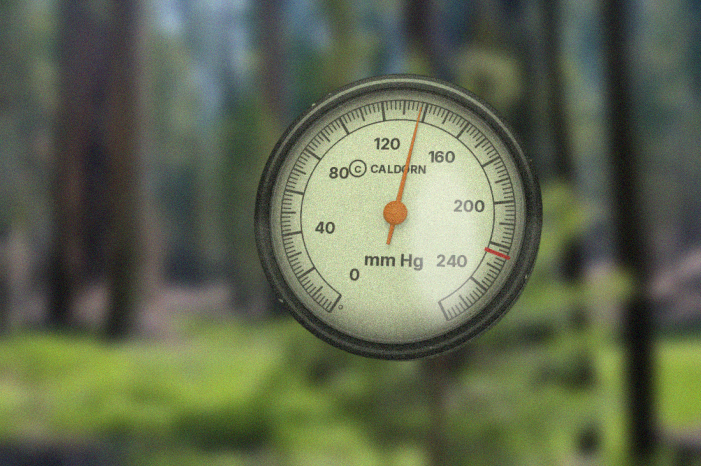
138,mmHg
